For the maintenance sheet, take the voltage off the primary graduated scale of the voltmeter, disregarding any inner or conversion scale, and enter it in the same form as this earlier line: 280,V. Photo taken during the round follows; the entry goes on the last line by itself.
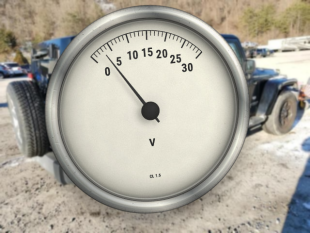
3,V
